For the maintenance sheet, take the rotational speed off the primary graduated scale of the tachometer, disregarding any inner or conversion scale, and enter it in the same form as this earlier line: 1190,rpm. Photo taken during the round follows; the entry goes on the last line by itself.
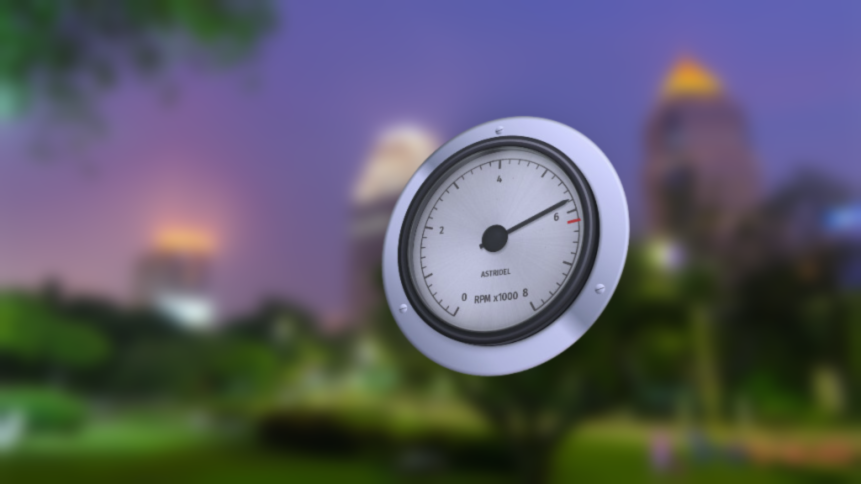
5800,rpm
